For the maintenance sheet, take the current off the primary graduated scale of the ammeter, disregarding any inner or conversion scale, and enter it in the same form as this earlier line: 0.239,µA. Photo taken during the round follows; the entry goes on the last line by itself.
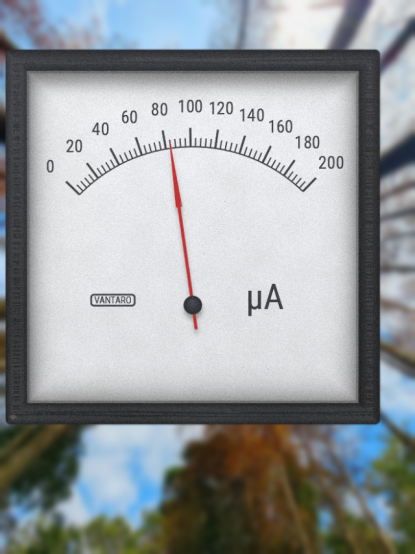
84,µA
